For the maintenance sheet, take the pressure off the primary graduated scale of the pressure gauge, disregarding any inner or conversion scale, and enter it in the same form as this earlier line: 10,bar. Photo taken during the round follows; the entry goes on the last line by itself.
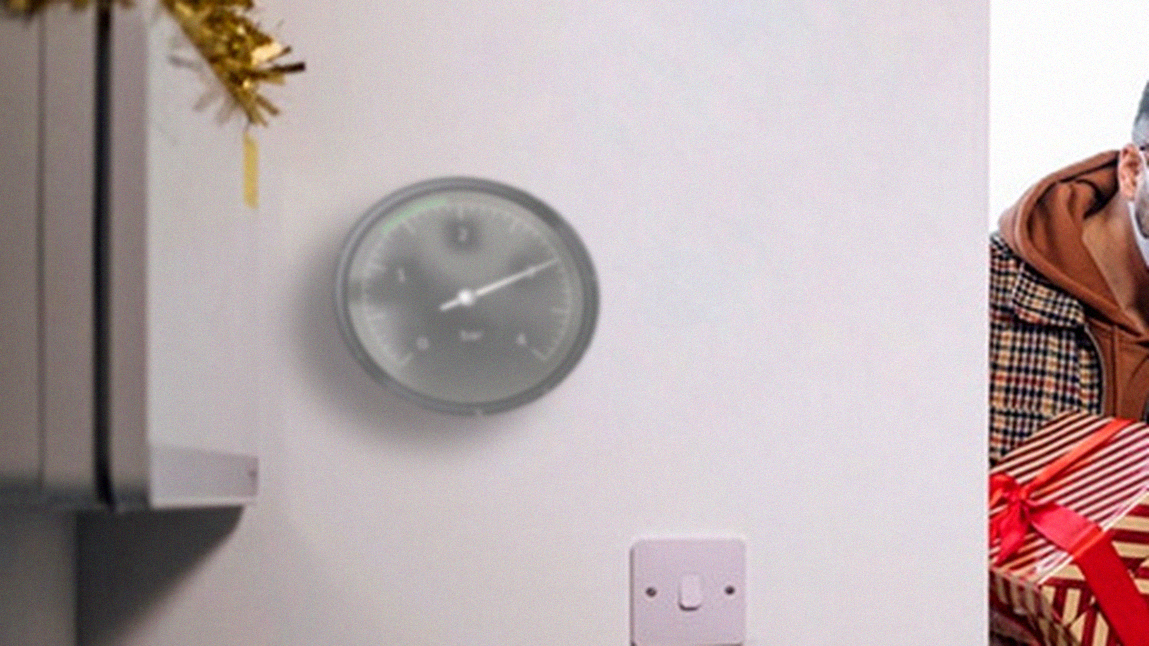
3,bar
